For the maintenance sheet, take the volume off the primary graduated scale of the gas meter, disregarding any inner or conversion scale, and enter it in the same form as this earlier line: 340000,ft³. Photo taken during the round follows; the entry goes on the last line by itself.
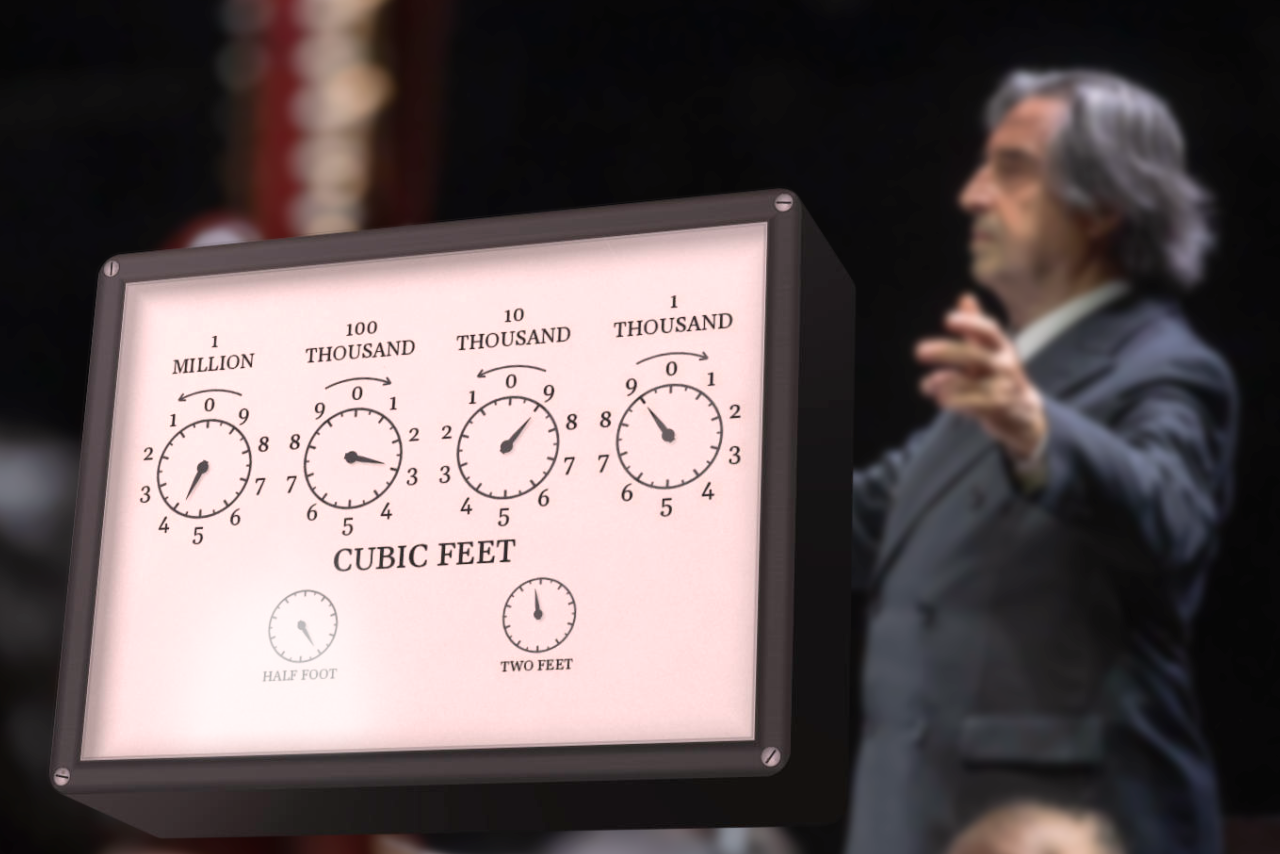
428900,ft³
